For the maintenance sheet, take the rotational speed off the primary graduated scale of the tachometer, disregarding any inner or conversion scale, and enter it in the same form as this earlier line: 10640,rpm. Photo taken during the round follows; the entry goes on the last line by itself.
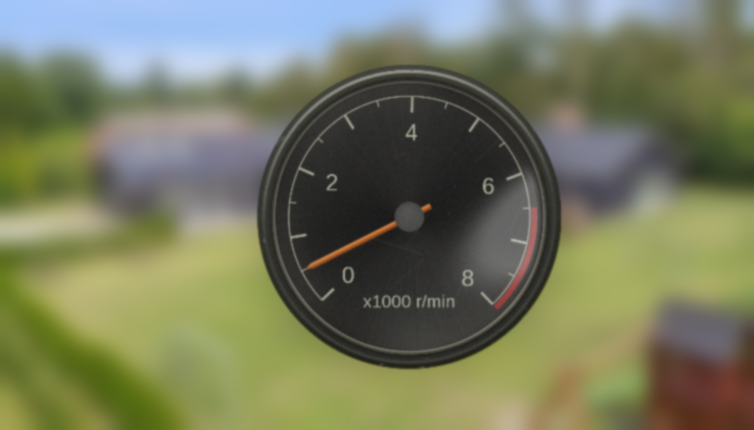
500,rpm
